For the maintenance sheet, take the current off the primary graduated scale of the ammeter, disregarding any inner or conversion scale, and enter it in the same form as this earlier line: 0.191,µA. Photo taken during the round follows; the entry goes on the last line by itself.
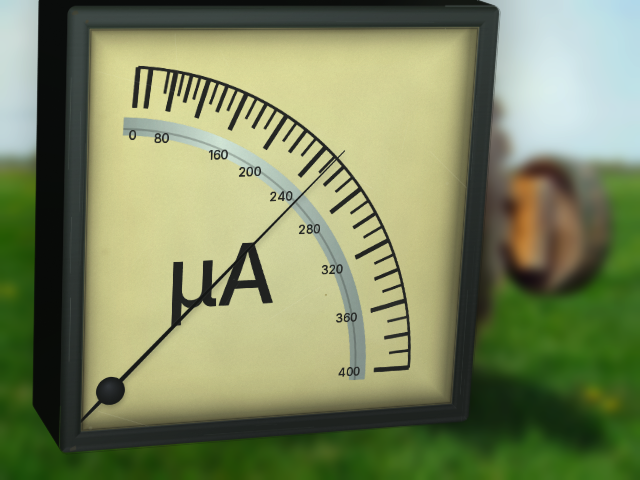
250,µA
